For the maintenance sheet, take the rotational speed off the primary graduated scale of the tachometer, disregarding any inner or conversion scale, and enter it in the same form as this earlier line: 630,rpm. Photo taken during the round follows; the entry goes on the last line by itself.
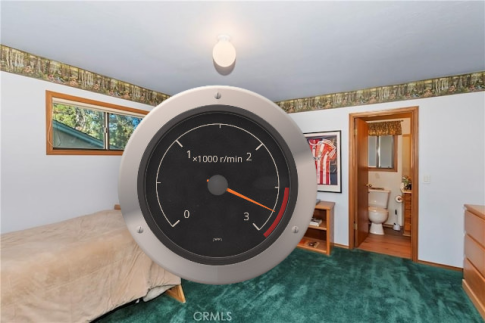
2750,rpm
